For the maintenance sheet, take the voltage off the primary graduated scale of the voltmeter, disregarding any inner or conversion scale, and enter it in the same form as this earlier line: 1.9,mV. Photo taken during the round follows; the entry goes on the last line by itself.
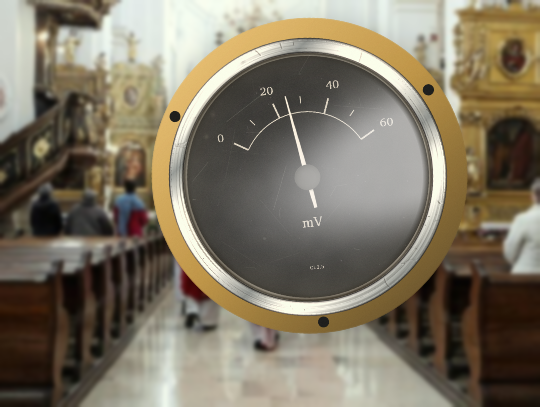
25,mV
